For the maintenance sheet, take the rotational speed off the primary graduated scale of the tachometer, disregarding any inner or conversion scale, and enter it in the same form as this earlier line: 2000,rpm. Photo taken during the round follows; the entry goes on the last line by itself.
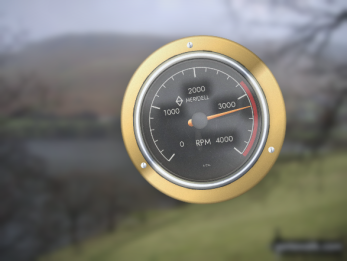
3200,rpm
